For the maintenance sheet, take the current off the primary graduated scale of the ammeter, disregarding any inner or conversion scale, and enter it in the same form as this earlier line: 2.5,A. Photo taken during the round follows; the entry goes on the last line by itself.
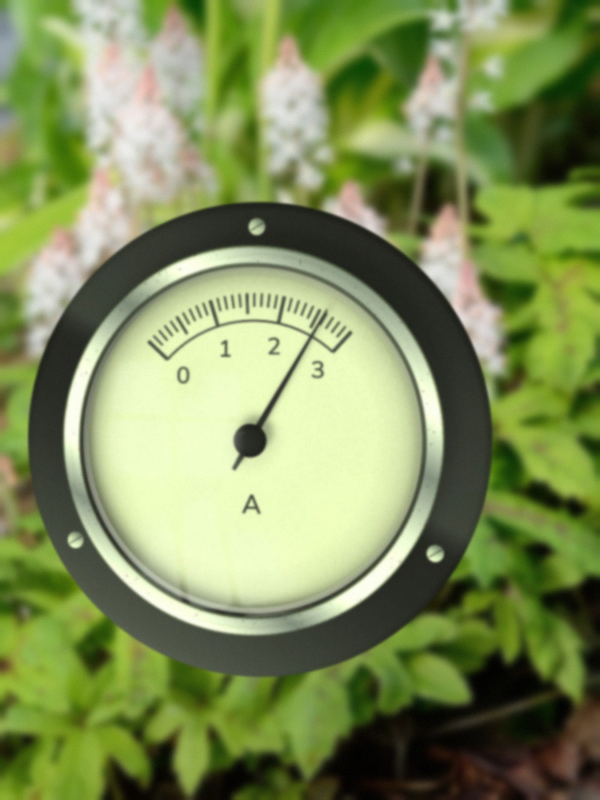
2.6,A
